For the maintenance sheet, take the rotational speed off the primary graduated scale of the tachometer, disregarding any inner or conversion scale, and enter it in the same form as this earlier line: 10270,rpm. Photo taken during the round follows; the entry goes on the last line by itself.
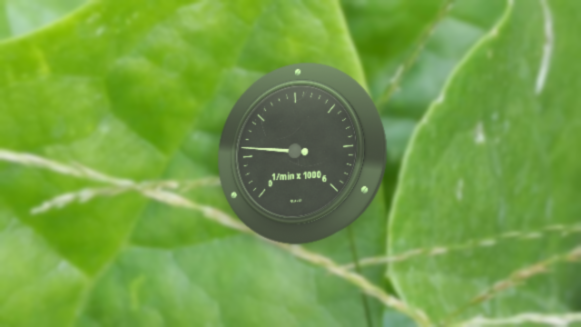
1200,rpm
